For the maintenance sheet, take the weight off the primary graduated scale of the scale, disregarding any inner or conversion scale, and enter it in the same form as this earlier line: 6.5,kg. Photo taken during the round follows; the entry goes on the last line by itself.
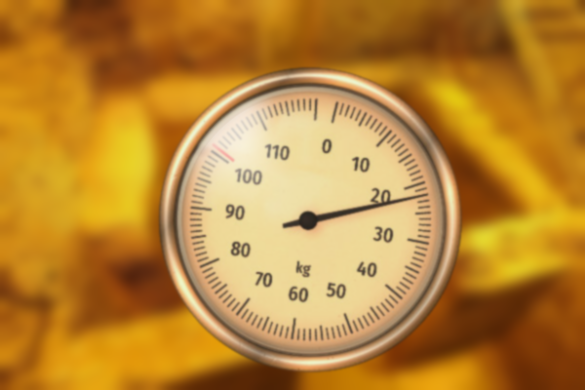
22,kg
